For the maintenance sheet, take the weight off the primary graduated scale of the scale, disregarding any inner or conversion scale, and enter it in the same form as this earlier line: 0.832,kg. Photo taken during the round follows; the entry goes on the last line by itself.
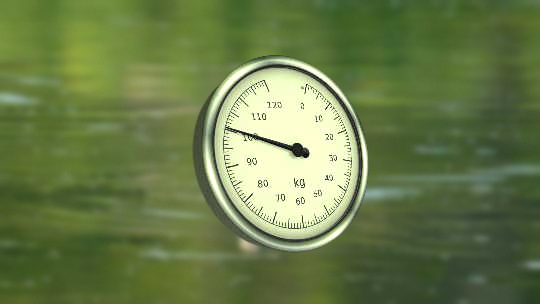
100,kg
